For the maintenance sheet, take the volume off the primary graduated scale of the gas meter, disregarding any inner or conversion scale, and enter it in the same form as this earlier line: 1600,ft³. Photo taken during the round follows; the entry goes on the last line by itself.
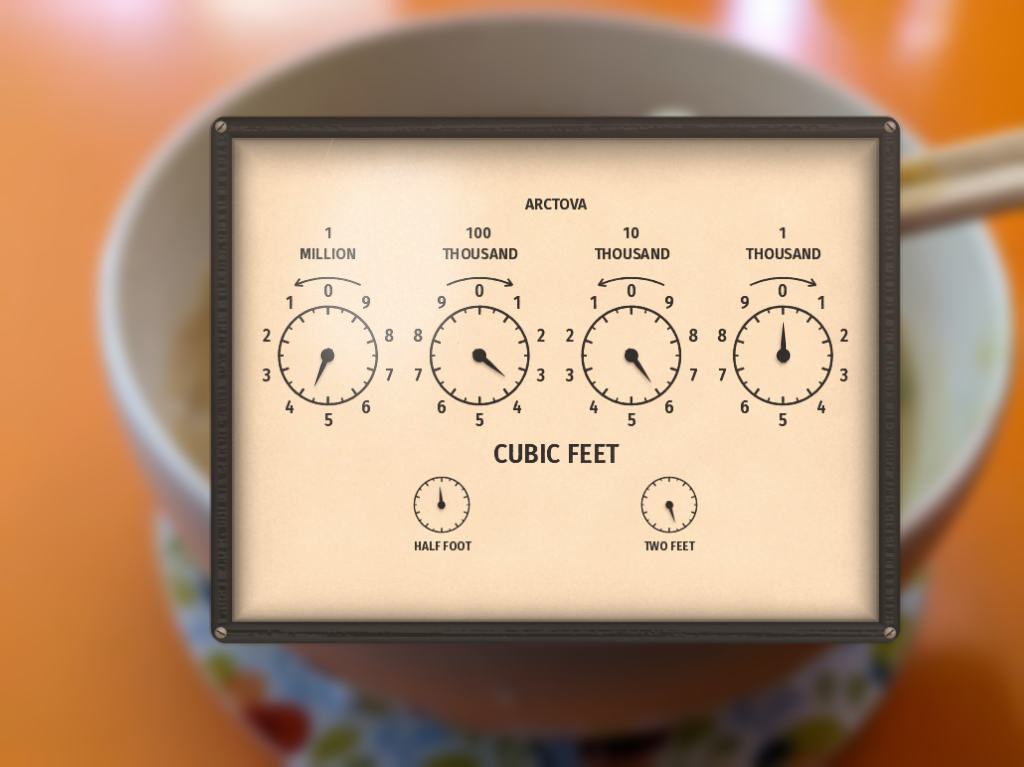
436000,ft³
